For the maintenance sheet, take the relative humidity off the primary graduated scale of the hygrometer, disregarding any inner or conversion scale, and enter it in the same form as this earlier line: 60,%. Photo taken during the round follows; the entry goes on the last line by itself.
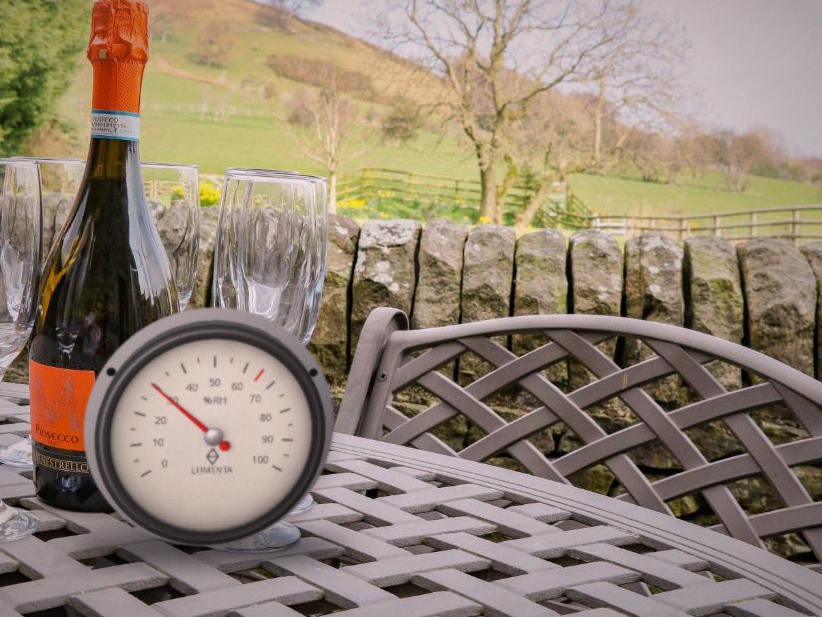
30,%
